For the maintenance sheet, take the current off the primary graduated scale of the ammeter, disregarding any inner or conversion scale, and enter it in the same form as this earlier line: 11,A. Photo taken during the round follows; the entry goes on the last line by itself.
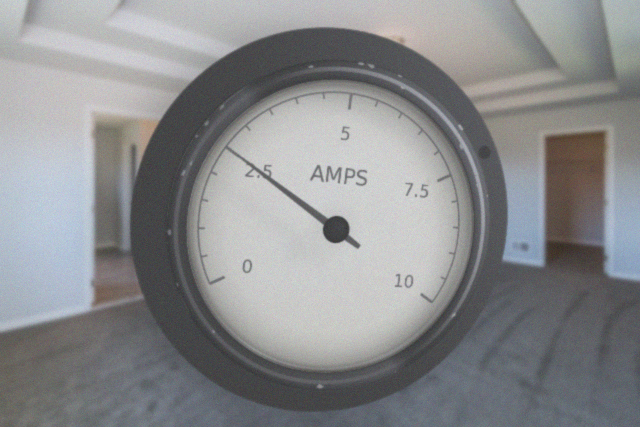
2.5,A
